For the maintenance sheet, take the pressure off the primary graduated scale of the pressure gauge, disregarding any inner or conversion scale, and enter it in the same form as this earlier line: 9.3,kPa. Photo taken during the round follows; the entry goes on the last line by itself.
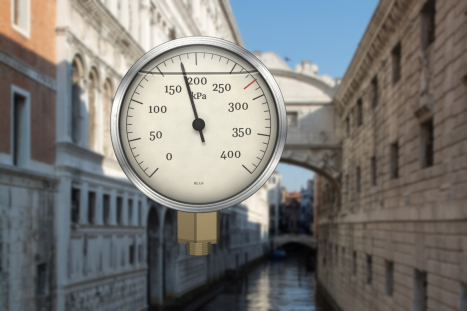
180,kPa
